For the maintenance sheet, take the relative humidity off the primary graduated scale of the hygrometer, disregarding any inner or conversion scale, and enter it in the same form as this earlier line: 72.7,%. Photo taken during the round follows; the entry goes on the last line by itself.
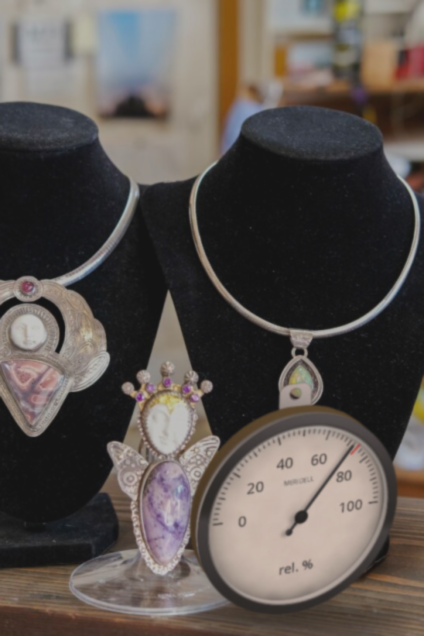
70,%
